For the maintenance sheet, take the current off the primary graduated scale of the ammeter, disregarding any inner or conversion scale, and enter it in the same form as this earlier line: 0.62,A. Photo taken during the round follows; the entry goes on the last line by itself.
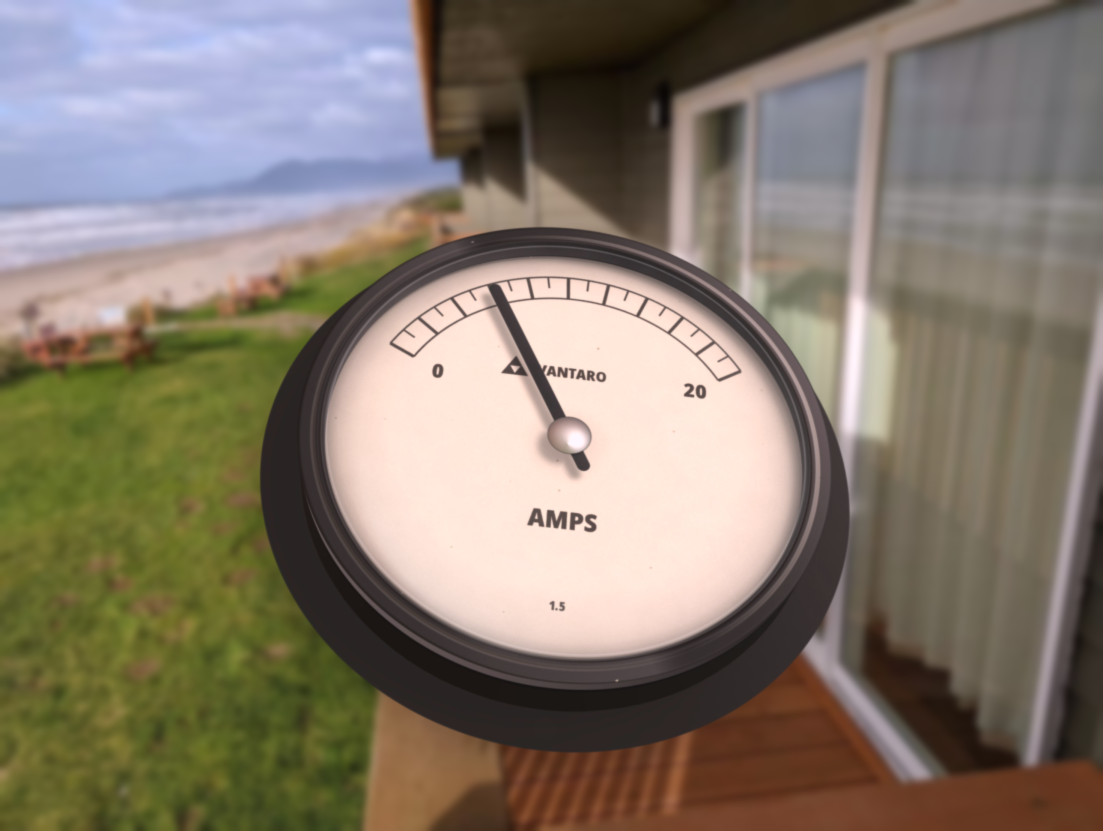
6,A
